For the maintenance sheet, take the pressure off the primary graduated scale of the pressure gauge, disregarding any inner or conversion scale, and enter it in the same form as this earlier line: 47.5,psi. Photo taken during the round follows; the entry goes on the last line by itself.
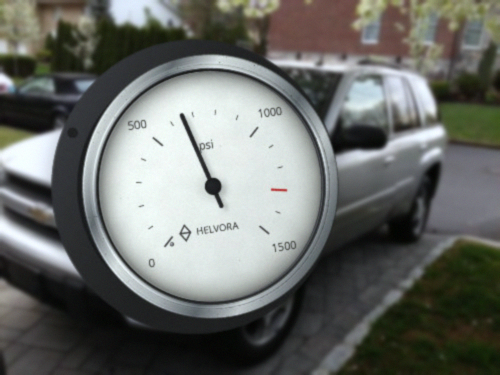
650,psi
